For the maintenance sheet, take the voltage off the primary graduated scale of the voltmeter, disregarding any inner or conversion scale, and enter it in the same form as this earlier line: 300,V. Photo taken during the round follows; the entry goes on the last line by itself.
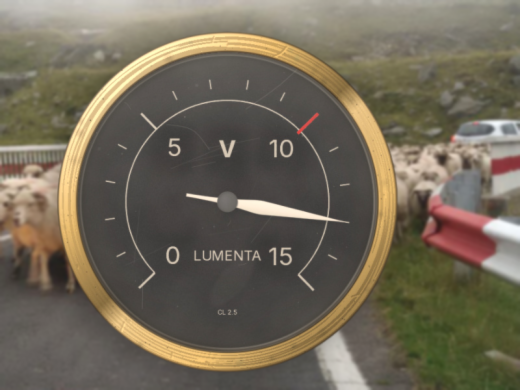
13,V
